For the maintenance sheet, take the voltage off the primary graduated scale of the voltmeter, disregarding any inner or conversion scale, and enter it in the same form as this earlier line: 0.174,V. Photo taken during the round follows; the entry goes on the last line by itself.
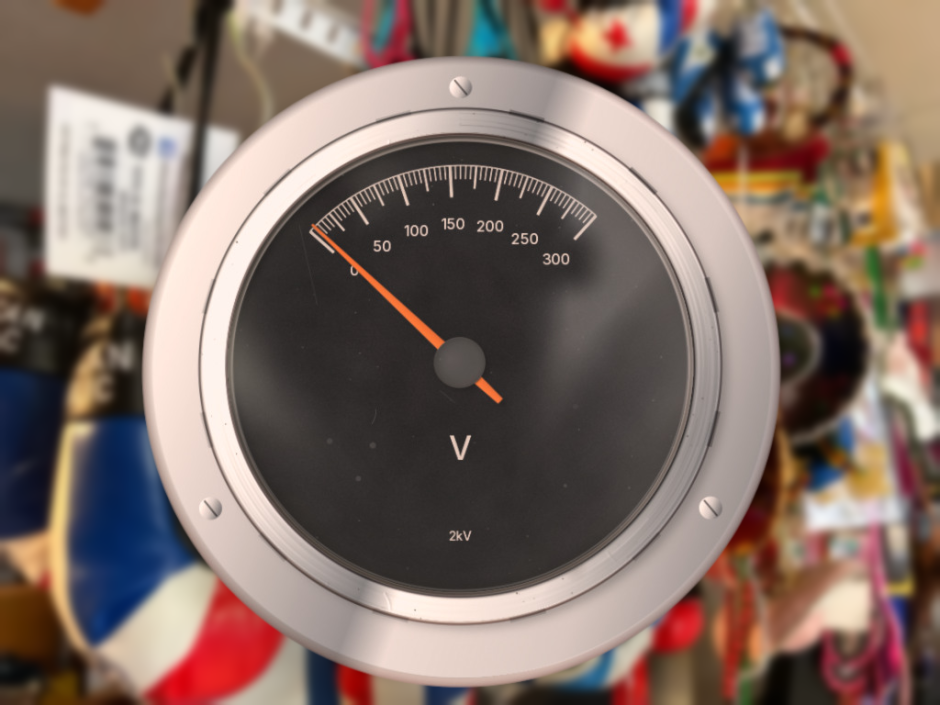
5,V
